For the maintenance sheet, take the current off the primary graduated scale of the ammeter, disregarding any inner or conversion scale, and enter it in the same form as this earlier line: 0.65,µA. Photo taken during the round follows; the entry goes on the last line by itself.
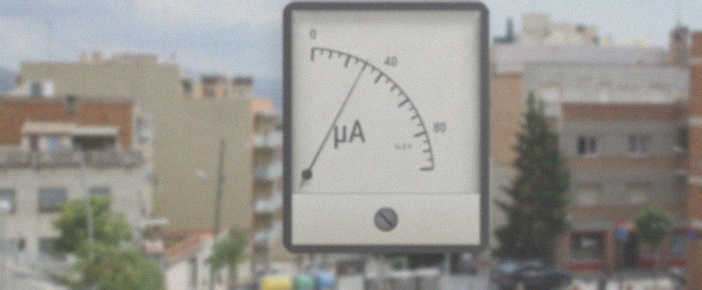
30,µA
